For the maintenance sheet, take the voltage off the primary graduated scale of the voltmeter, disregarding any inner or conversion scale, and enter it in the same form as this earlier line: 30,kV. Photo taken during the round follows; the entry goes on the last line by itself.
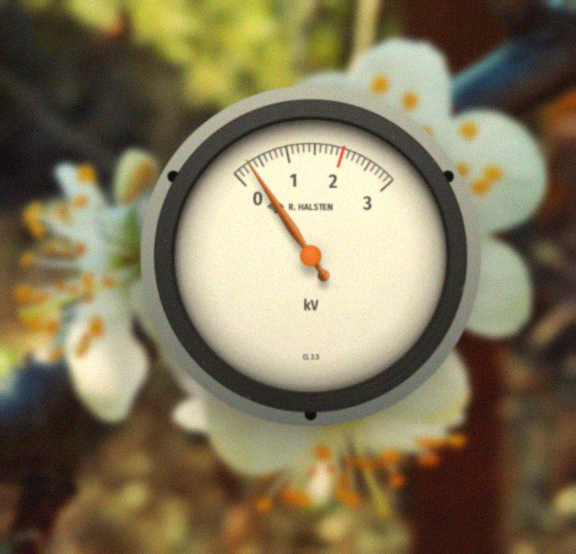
0.3,kV
